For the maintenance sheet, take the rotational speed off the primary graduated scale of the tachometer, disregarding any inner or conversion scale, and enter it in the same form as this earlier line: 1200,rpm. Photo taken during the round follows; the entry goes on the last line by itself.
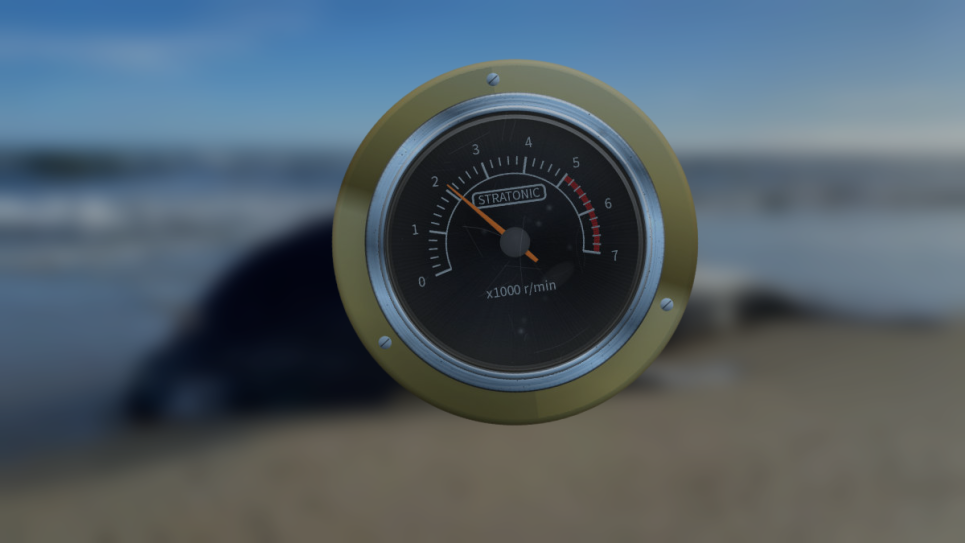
2100,rpm
